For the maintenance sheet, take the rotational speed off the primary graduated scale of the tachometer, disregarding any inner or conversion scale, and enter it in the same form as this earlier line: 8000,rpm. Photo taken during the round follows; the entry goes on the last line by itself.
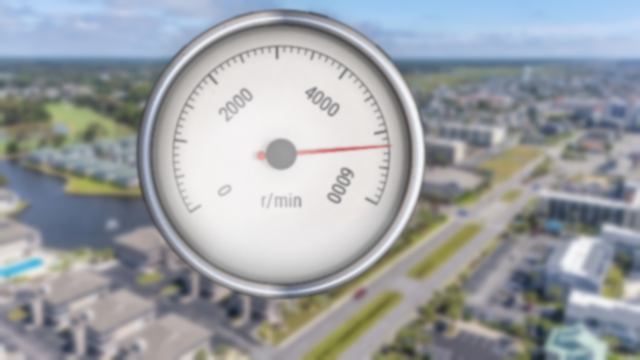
5200,rpm
